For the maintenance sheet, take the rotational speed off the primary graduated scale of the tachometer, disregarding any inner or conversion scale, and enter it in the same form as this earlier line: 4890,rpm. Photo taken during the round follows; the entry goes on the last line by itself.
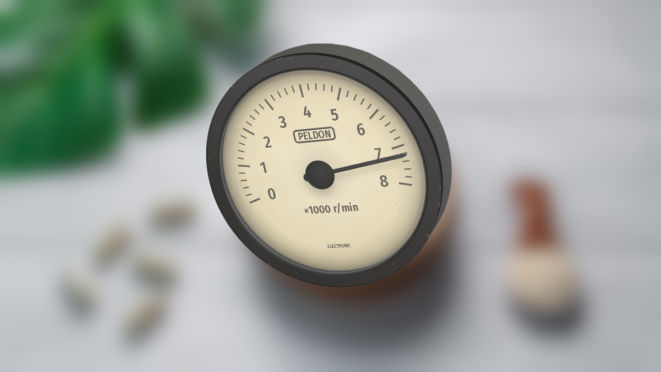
7200,rpm
